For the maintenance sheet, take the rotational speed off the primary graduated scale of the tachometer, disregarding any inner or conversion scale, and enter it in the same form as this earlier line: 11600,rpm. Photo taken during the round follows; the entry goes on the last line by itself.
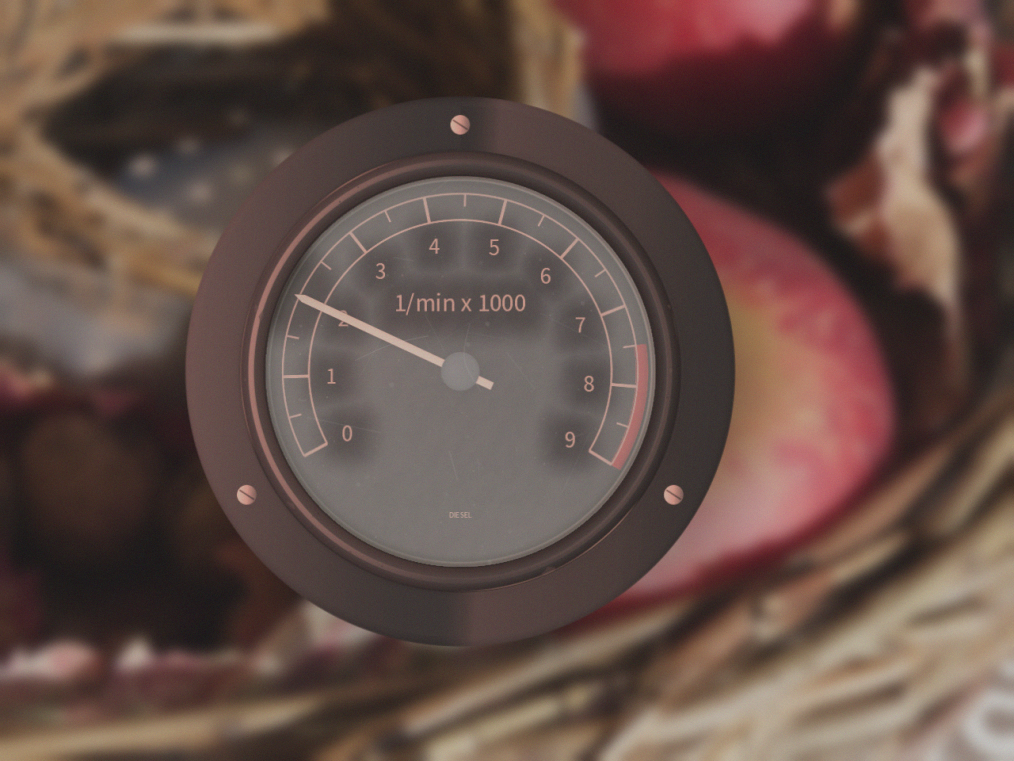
2000,rpm
